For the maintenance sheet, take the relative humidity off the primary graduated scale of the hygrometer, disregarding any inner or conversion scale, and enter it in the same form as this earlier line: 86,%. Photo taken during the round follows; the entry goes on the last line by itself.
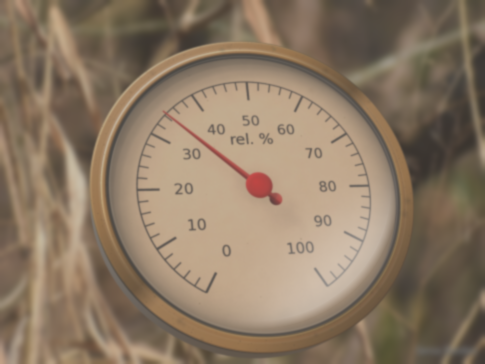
34,%
